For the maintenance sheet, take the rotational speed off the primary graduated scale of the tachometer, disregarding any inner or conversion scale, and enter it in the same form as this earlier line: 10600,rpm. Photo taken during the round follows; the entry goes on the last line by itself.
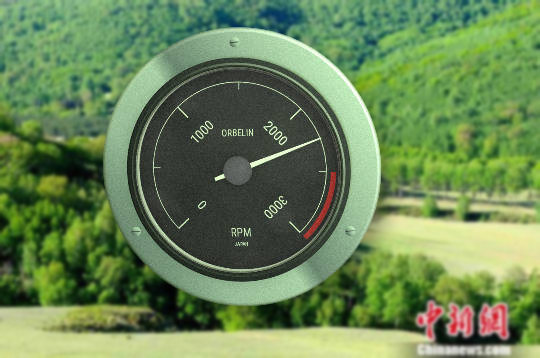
2250,rpm
